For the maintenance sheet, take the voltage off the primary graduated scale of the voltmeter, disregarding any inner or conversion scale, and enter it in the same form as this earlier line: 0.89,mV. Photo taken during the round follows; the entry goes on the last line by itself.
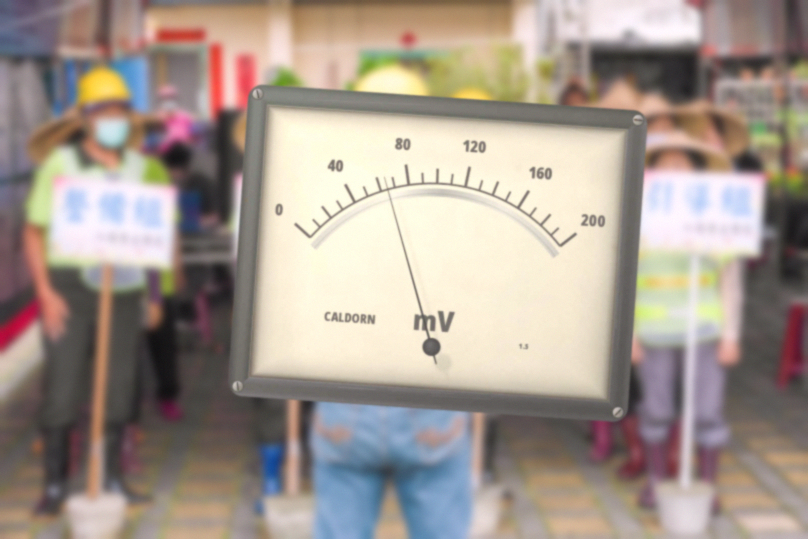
65,mV
